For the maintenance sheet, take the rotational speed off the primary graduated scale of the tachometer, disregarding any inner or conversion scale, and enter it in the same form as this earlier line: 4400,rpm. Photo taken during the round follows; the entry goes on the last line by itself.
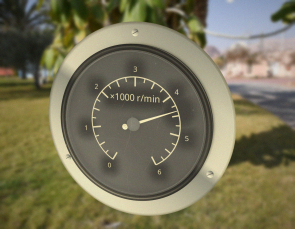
4375,rpm
